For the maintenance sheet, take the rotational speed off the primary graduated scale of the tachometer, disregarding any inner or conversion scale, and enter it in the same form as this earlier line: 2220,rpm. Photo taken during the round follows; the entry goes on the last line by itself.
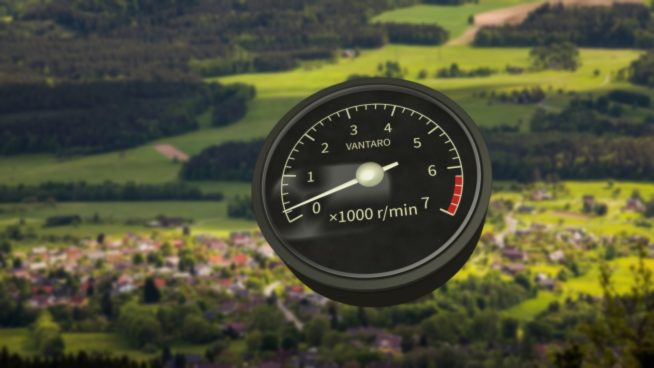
200,rpm
